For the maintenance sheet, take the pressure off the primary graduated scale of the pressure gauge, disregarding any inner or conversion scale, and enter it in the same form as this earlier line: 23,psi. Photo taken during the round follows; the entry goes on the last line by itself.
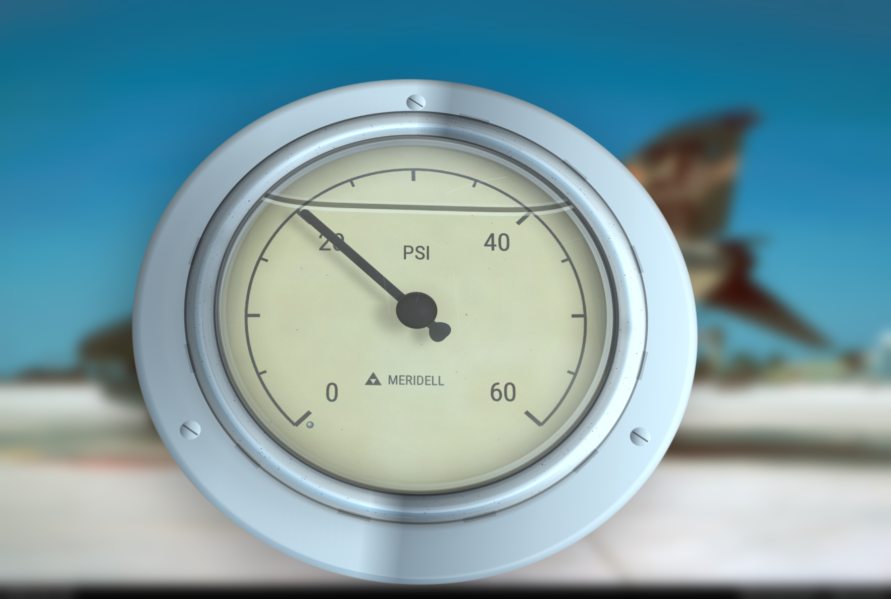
20,psi
